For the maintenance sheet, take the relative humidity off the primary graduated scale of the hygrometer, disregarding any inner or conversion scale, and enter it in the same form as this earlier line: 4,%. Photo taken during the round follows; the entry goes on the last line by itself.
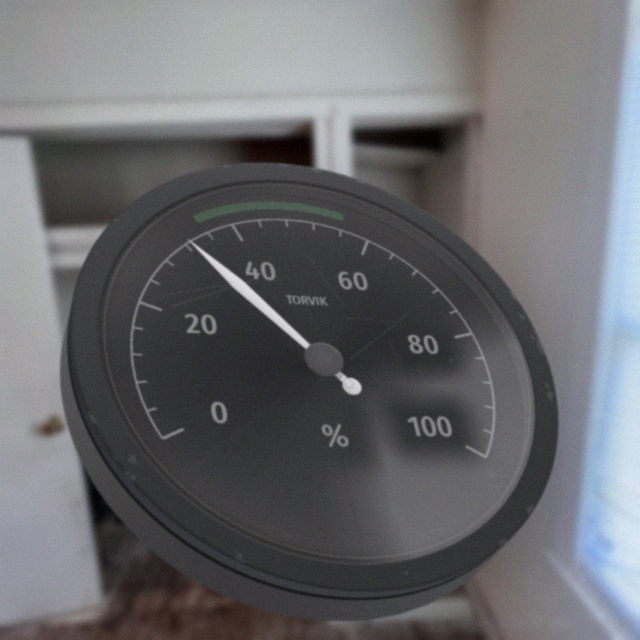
32,%
